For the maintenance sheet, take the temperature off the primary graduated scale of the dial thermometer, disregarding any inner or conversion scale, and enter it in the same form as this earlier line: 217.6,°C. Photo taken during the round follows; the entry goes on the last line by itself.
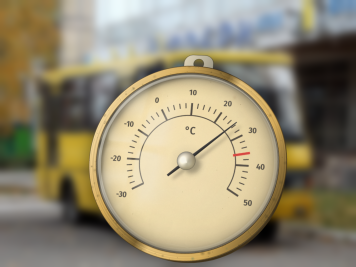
26,°C
